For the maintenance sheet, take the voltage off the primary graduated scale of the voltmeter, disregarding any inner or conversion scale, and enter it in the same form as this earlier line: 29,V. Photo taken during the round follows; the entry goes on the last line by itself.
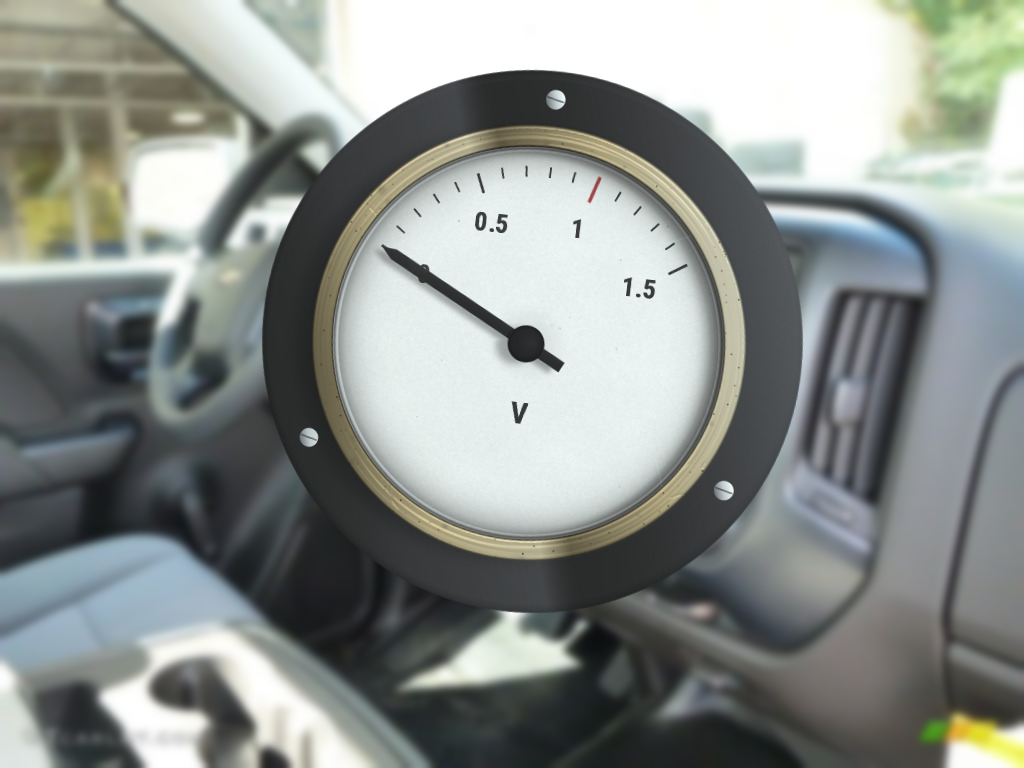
0,V
